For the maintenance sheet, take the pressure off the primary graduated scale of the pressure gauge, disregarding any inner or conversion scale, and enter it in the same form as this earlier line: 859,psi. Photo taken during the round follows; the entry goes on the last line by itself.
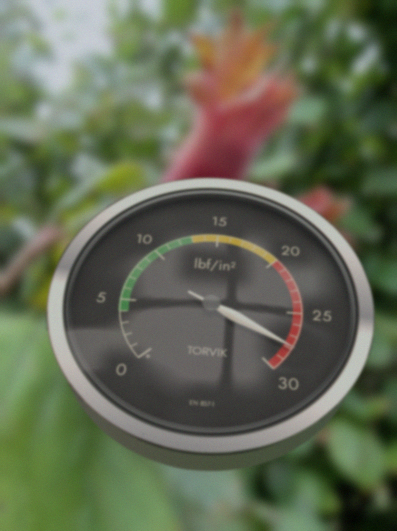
28,psi
